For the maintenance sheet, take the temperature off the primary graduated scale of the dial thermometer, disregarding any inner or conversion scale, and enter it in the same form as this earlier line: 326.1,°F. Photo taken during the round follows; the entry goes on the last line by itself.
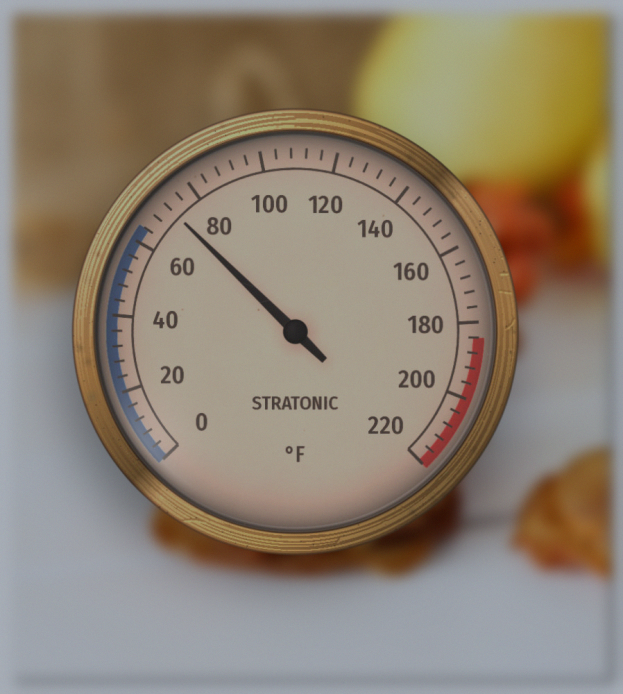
72,°F
